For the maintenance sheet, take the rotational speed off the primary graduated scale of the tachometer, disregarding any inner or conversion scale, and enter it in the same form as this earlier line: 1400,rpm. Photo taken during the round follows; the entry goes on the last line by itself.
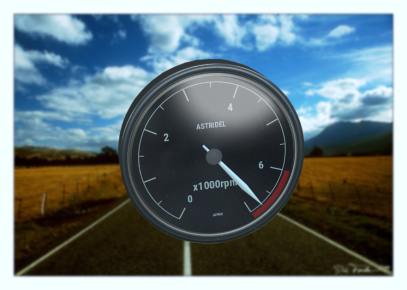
6750,rpm
